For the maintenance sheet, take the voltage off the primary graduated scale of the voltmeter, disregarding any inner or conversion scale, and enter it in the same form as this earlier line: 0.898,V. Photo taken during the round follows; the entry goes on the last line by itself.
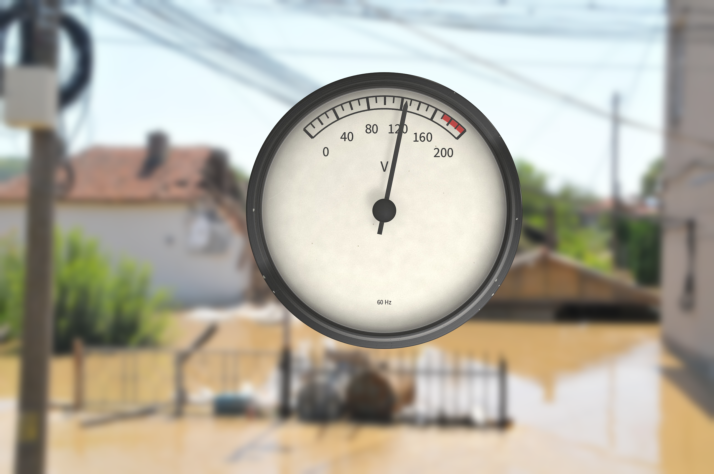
125,V
